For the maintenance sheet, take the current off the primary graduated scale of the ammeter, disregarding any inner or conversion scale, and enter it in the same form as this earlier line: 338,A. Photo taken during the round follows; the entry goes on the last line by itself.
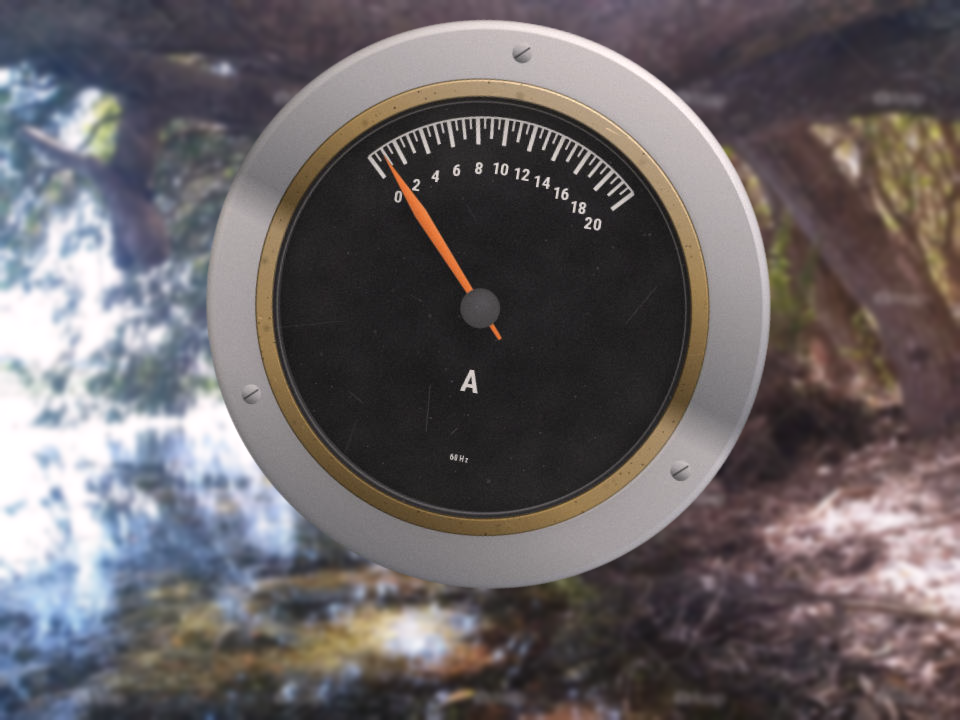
1,A
